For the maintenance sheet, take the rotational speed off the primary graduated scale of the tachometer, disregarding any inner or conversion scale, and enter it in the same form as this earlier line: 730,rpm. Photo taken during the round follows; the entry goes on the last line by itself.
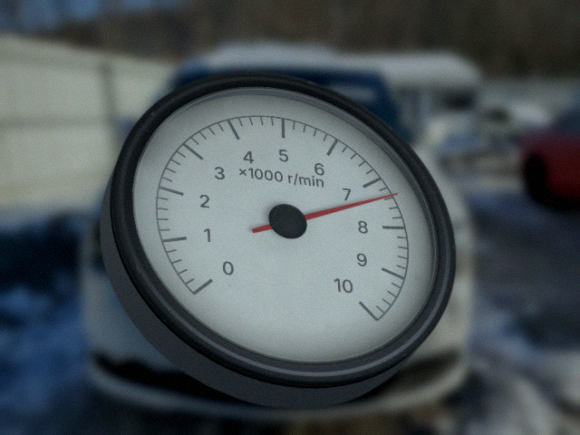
7400,rpm
